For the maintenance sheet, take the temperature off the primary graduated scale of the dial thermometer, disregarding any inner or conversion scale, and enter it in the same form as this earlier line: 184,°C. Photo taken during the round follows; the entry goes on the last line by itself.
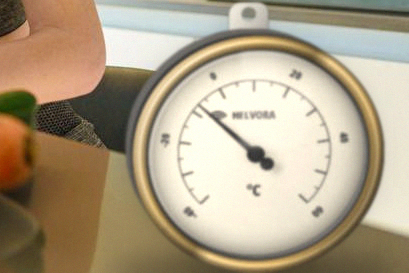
-7.5,°C
